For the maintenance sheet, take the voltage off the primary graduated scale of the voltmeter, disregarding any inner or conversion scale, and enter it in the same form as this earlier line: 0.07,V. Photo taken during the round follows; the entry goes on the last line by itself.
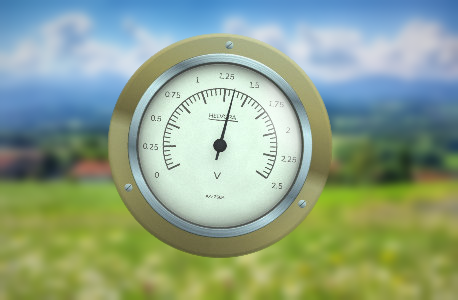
1.35,V
